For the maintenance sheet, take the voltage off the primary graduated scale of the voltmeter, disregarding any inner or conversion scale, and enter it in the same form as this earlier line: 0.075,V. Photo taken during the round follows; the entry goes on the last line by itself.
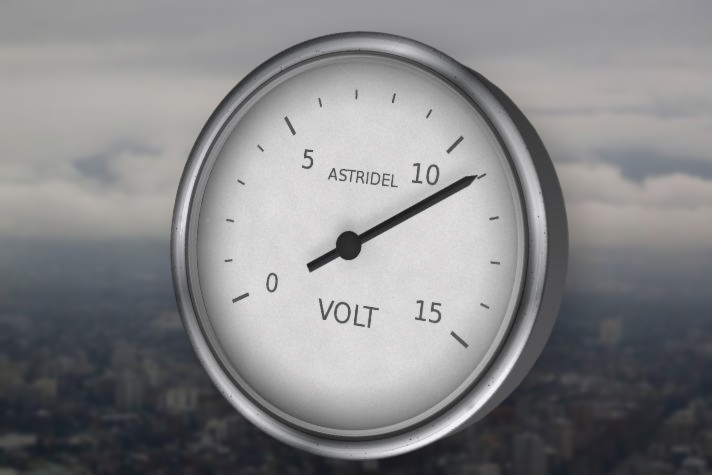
11,V
